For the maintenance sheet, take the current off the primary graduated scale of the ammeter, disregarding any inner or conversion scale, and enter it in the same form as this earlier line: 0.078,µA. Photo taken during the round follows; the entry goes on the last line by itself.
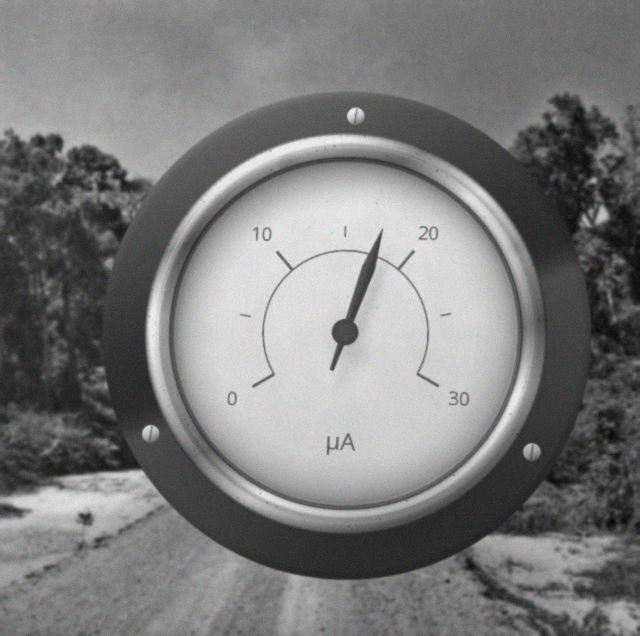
17.5,µA
